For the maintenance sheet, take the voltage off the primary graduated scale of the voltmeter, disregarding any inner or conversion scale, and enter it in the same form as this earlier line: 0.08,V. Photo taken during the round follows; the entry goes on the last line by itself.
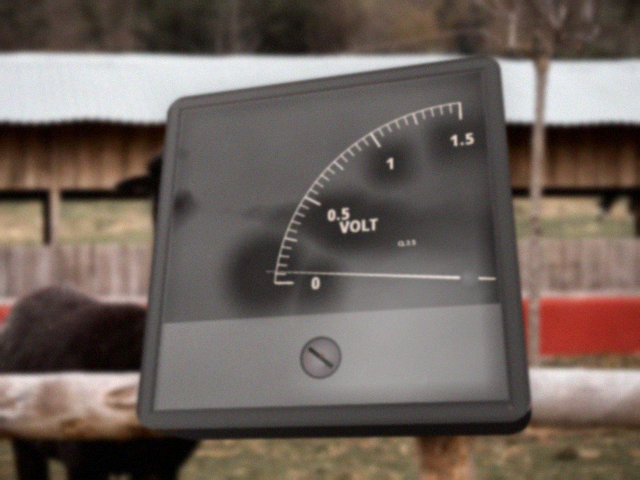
0.05,V
